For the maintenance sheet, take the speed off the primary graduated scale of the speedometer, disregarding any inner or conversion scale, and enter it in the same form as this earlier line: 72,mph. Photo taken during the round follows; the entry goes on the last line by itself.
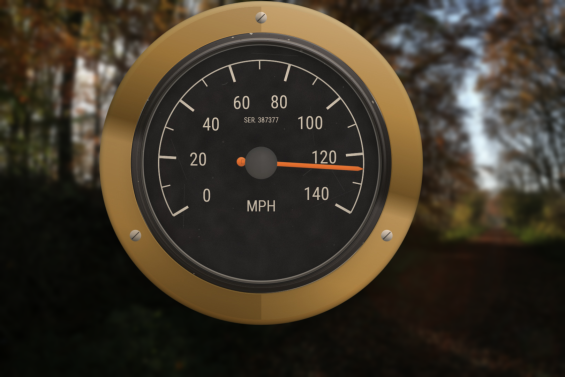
125,mph
